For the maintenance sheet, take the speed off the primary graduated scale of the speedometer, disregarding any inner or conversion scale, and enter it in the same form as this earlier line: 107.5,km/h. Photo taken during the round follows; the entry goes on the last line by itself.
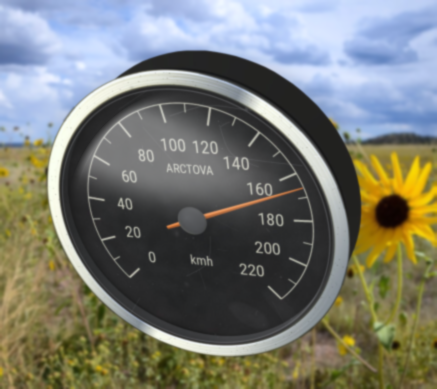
165,km/h
